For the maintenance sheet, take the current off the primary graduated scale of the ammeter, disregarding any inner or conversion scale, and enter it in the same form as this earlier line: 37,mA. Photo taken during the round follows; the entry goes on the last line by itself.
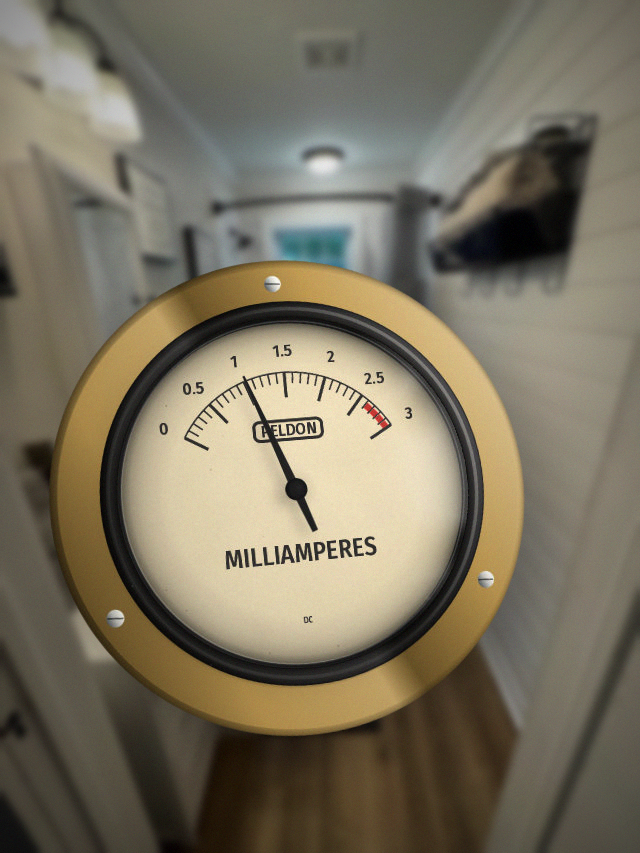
1,mA
